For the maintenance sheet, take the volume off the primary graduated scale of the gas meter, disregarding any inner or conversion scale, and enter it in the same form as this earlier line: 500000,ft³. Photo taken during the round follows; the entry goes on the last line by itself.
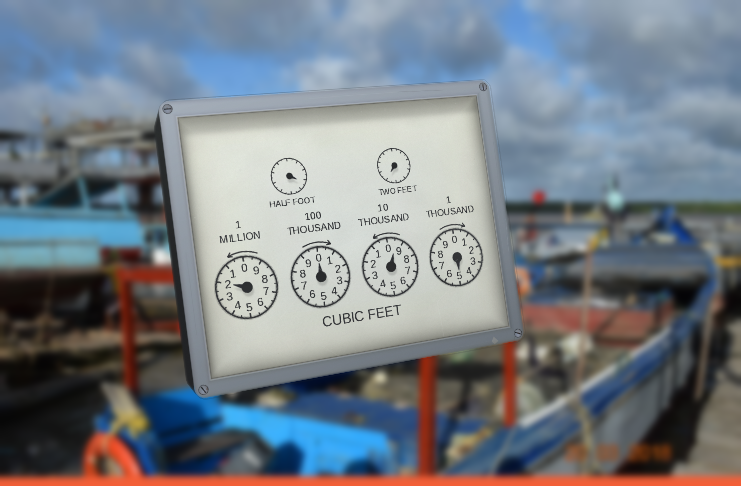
199500,ft³
